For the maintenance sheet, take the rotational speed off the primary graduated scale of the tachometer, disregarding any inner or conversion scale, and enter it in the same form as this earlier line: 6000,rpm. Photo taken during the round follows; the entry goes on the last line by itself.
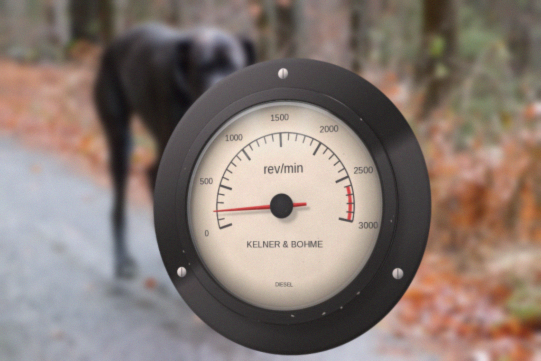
200,rpm
